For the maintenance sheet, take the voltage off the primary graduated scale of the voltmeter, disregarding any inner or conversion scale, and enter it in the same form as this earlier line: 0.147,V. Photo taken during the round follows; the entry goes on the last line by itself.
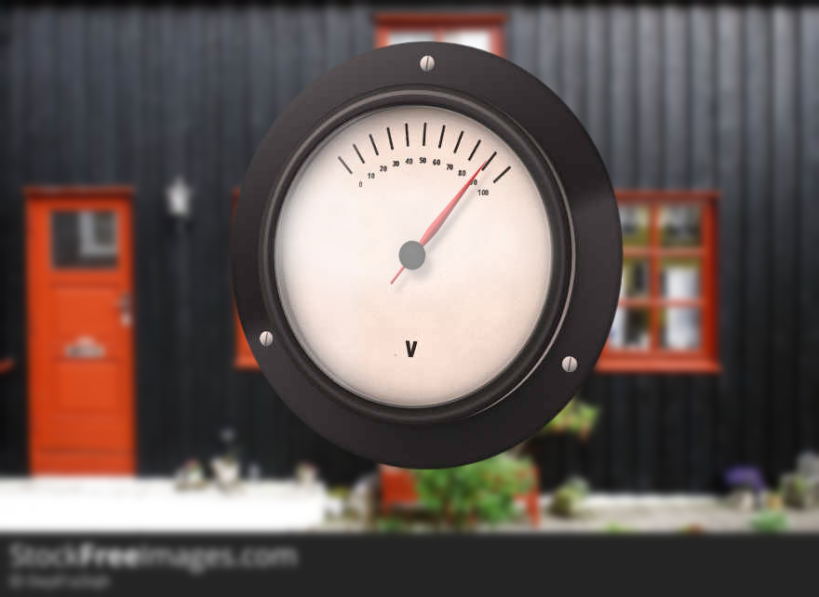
90,V
